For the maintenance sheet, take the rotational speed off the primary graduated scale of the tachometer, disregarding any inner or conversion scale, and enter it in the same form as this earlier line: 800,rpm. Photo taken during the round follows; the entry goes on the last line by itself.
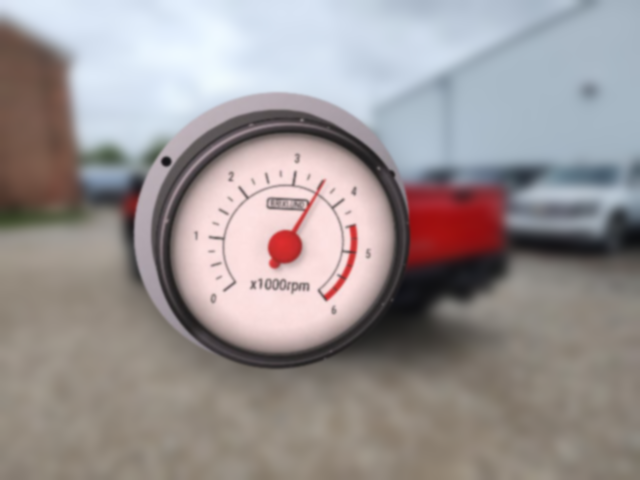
3500,rpm
